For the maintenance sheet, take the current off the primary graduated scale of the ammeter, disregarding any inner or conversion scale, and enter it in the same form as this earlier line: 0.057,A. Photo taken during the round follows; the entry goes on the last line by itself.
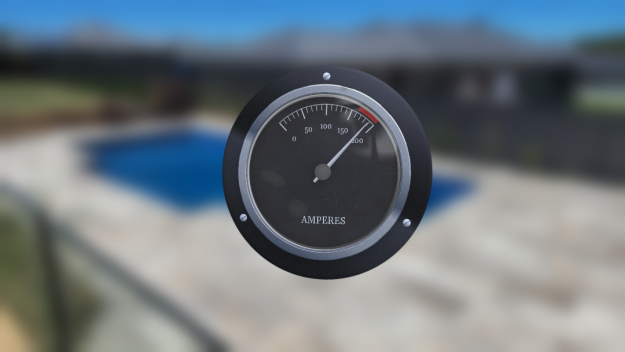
190,A
